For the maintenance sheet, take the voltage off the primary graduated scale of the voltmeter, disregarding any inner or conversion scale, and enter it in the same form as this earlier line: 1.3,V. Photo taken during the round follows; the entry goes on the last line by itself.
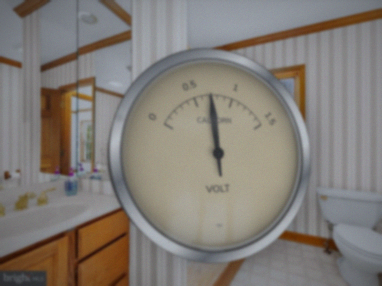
0.7,V
